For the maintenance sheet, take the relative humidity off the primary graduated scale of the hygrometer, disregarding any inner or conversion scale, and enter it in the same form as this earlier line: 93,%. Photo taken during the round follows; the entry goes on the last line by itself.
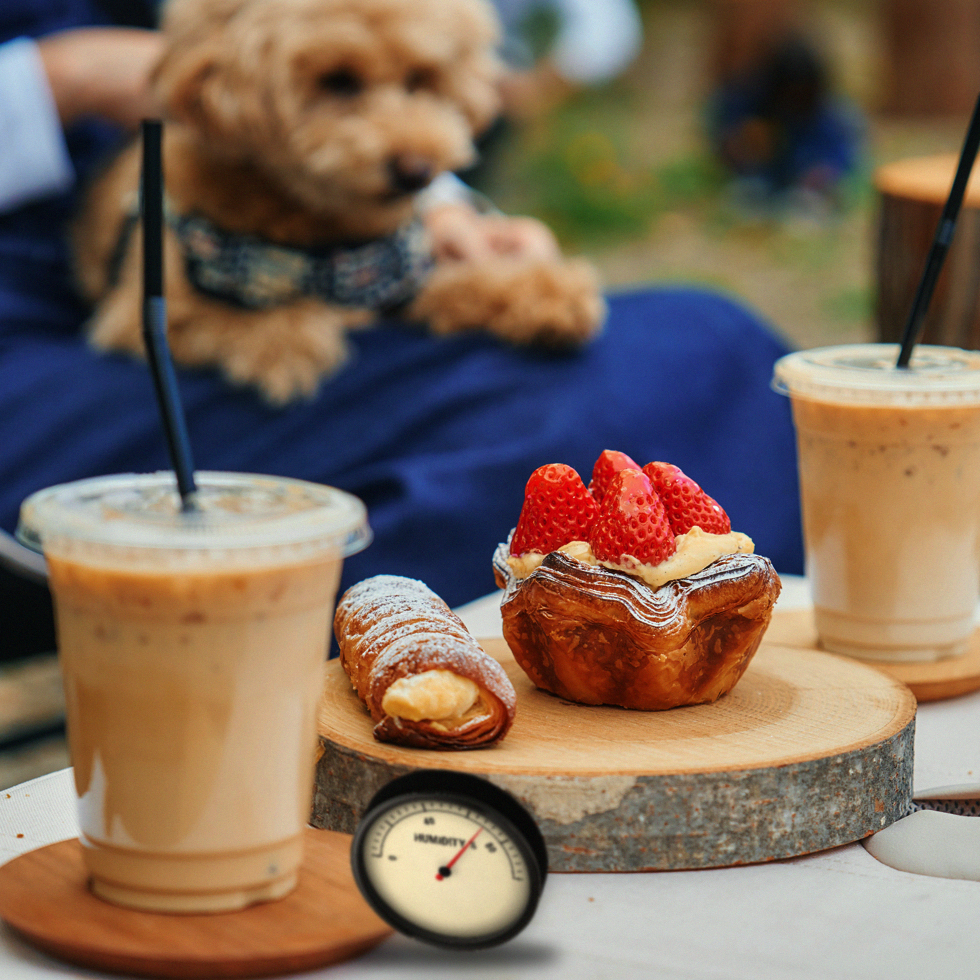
68,%
